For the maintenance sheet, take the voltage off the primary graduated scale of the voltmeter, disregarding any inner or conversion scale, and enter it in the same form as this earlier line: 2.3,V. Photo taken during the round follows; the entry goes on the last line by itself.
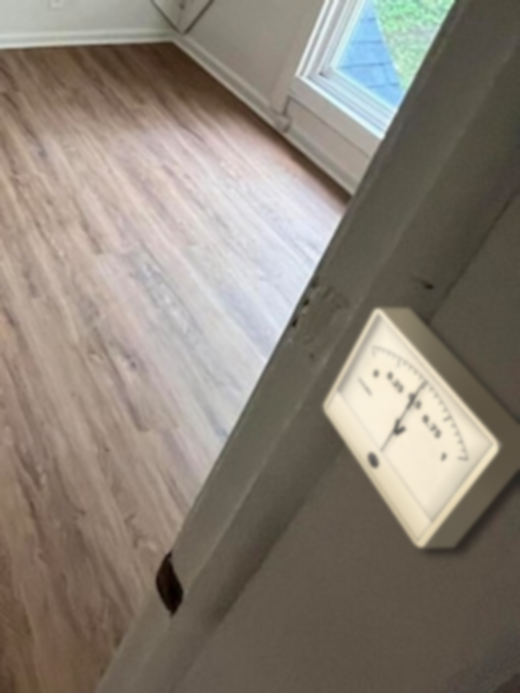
0.5,V
